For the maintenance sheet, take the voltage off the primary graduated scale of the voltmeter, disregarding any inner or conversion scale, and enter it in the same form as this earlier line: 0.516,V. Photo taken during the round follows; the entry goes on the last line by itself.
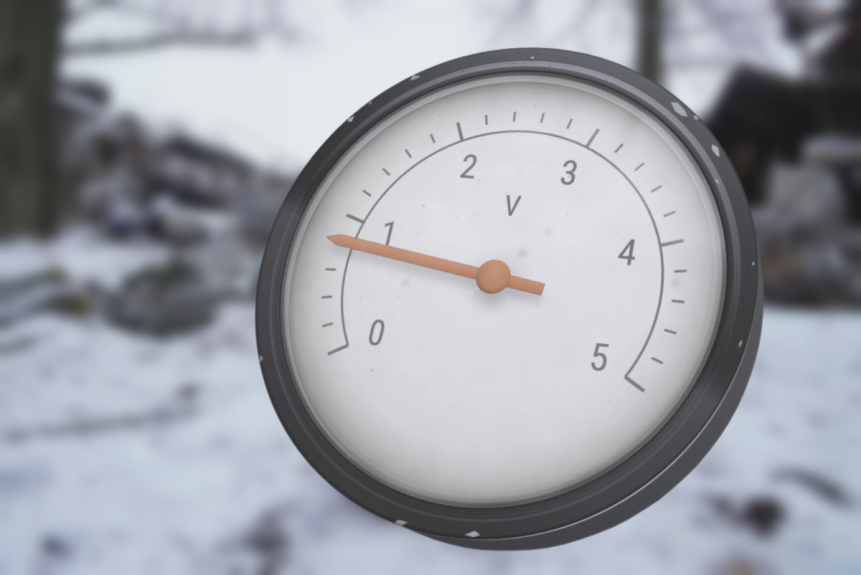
0.8,V
